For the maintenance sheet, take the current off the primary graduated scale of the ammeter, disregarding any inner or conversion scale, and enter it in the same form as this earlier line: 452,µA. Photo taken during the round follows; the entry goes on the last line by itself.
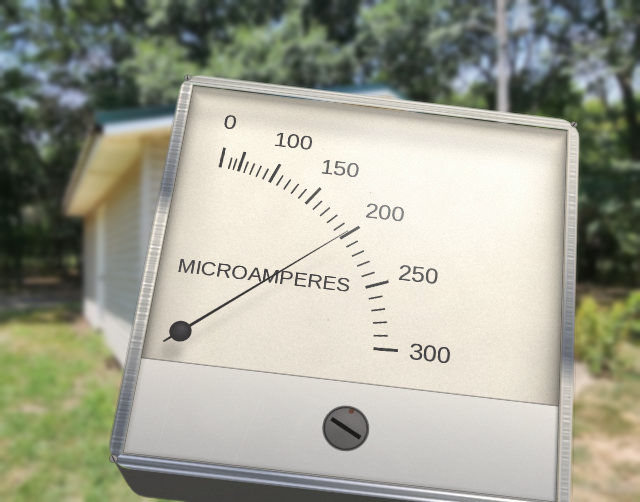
200,µA
